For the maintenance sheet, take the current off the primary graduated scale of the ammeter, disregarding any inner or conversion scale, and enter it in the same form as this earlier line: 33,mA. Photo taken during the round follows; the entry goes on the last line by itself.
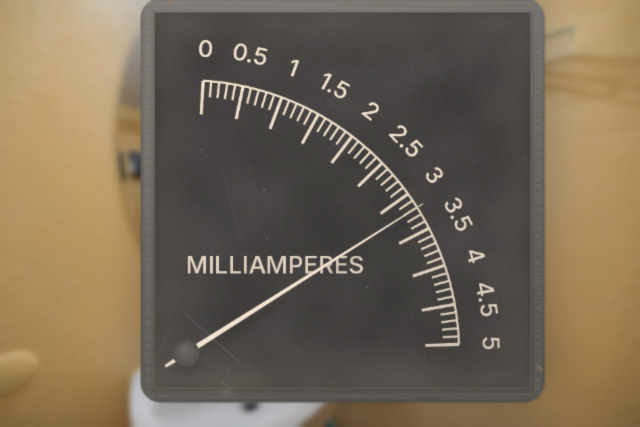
3.2,mA
